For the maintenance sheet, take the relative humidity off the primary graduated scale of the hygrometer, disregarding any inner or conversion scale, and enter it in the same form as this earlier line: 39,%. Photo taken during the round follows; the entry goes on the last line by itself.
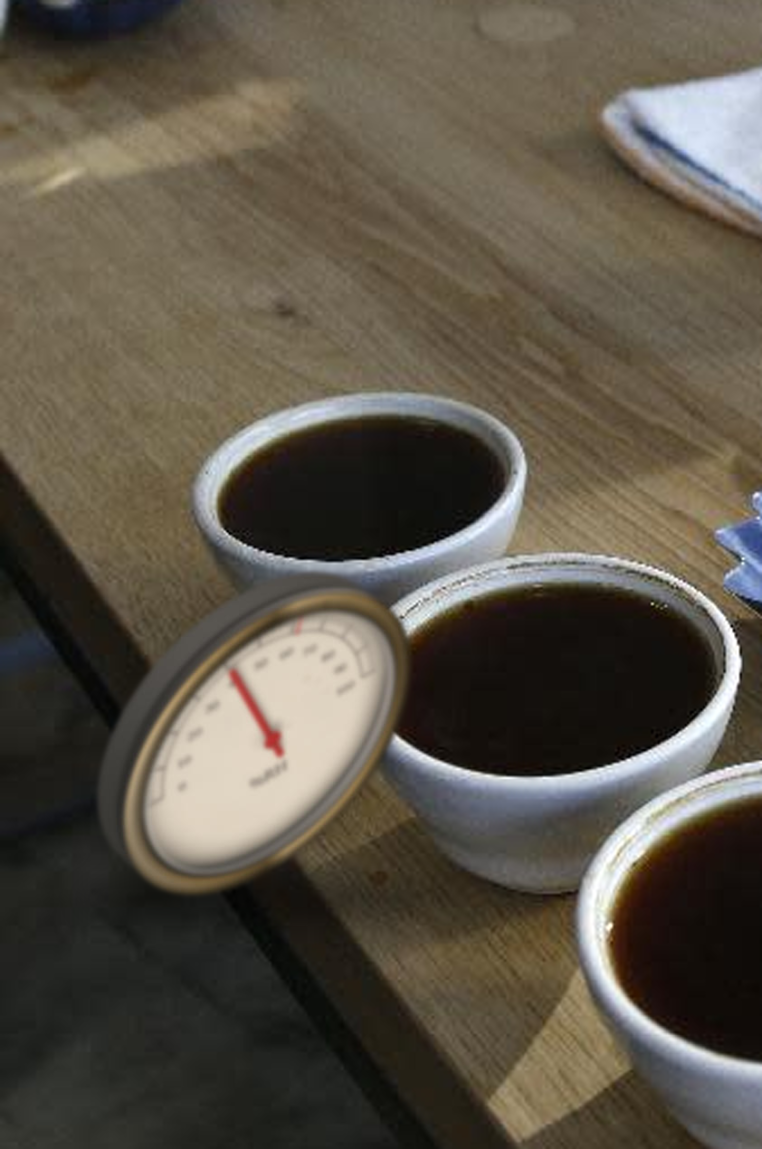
40,%
